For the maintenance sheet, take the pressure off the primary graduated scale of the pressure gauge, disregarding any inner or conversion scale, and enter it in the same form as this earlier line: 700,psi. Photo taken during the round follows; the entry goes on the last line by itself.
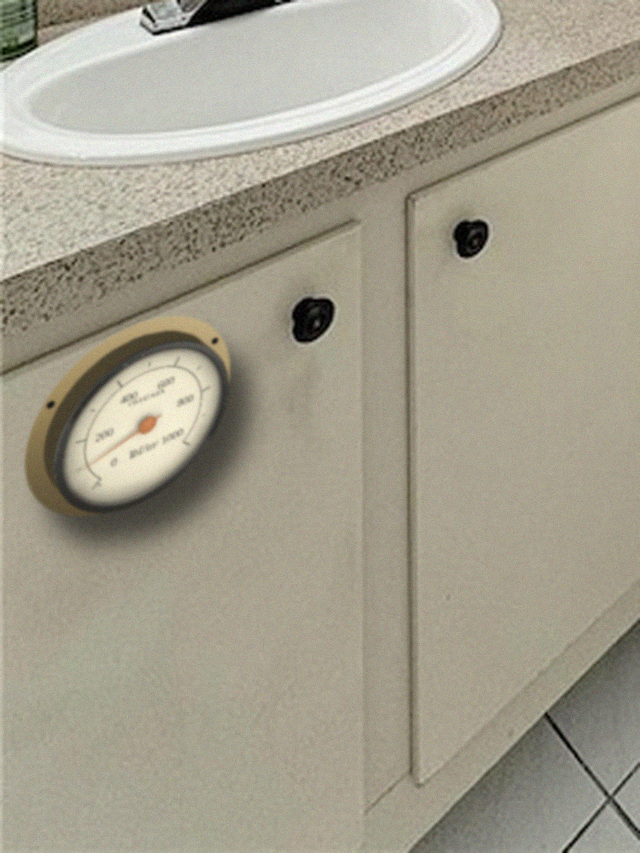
100,psi
